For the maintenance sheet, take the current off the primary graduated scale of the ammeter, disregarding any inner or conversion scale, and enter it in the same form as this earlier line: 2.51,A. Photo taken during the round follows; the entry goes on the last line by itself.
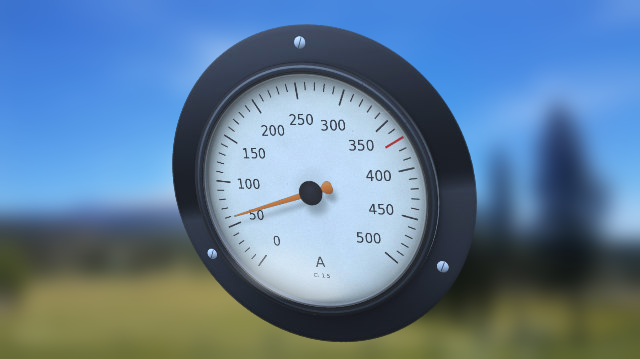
60,A
